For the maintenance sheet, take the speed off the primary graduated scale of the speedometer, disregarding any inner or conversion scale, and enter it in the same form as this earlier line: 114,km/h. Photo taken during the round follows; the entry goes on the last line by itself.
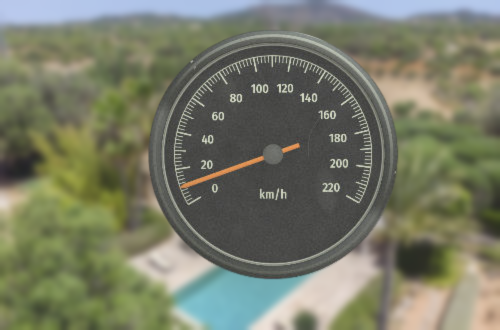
10,km/h
